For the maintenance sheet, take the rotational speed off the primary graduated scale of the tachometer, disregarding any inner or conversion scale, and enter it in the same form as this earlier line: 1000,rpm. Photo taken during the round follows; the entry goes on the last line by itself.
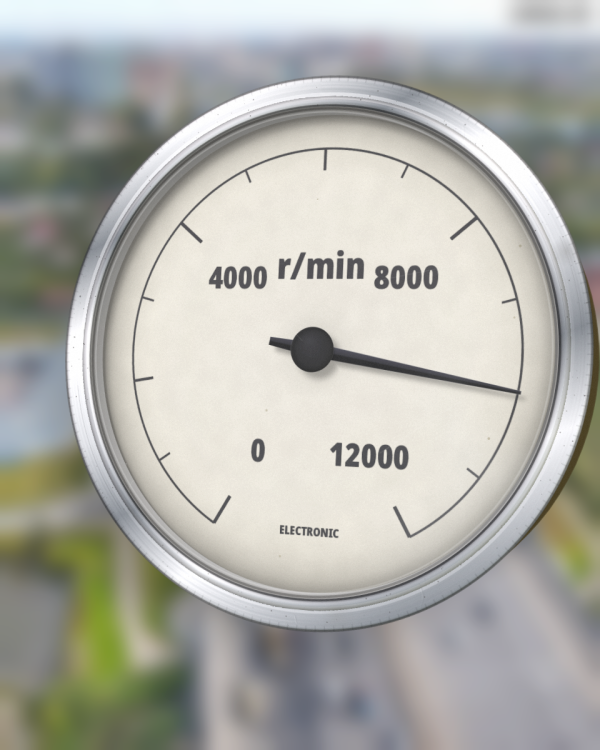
10000,rpm
